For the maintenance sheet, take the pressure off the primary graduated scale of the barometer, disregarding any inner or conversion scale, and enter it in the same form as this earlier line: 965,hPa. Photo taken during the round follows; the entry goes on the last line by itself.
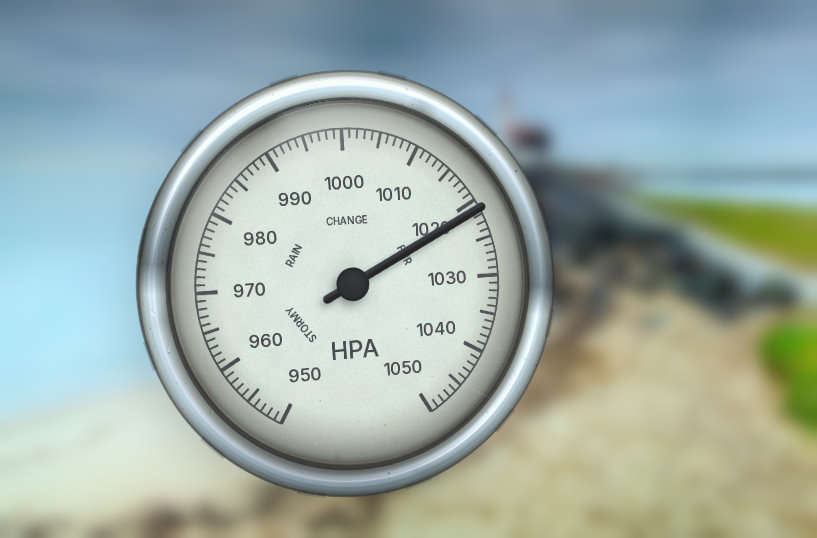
1021,hPa
